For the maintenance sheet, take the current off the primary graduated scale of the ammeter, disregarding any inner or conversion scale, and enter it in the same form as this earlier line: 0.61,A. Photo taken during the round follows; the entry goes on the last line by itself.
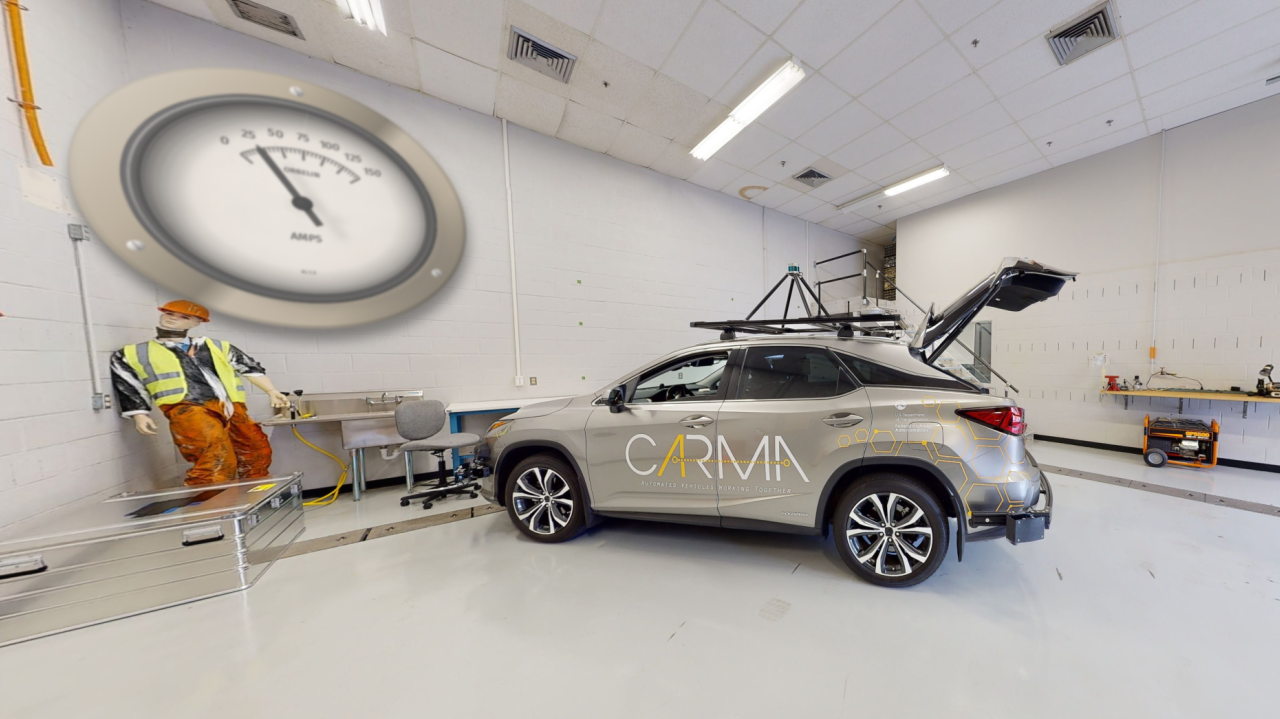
25,A
